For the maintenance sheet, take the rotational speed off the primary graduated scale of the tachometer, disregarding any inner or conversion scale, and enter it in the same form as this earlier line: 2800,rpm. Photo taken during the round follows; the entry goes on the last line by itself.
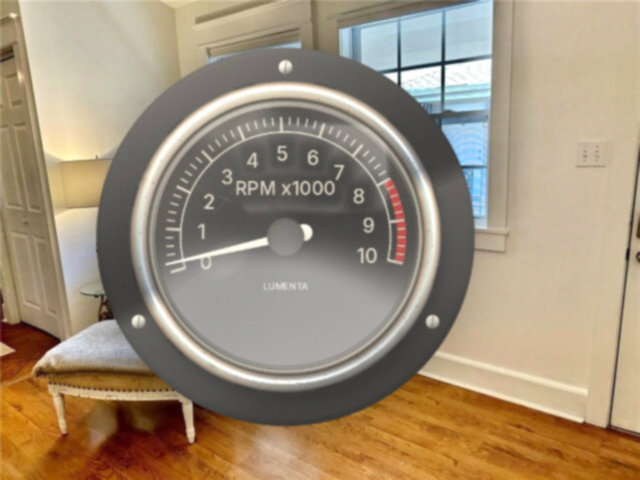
200,rpm
